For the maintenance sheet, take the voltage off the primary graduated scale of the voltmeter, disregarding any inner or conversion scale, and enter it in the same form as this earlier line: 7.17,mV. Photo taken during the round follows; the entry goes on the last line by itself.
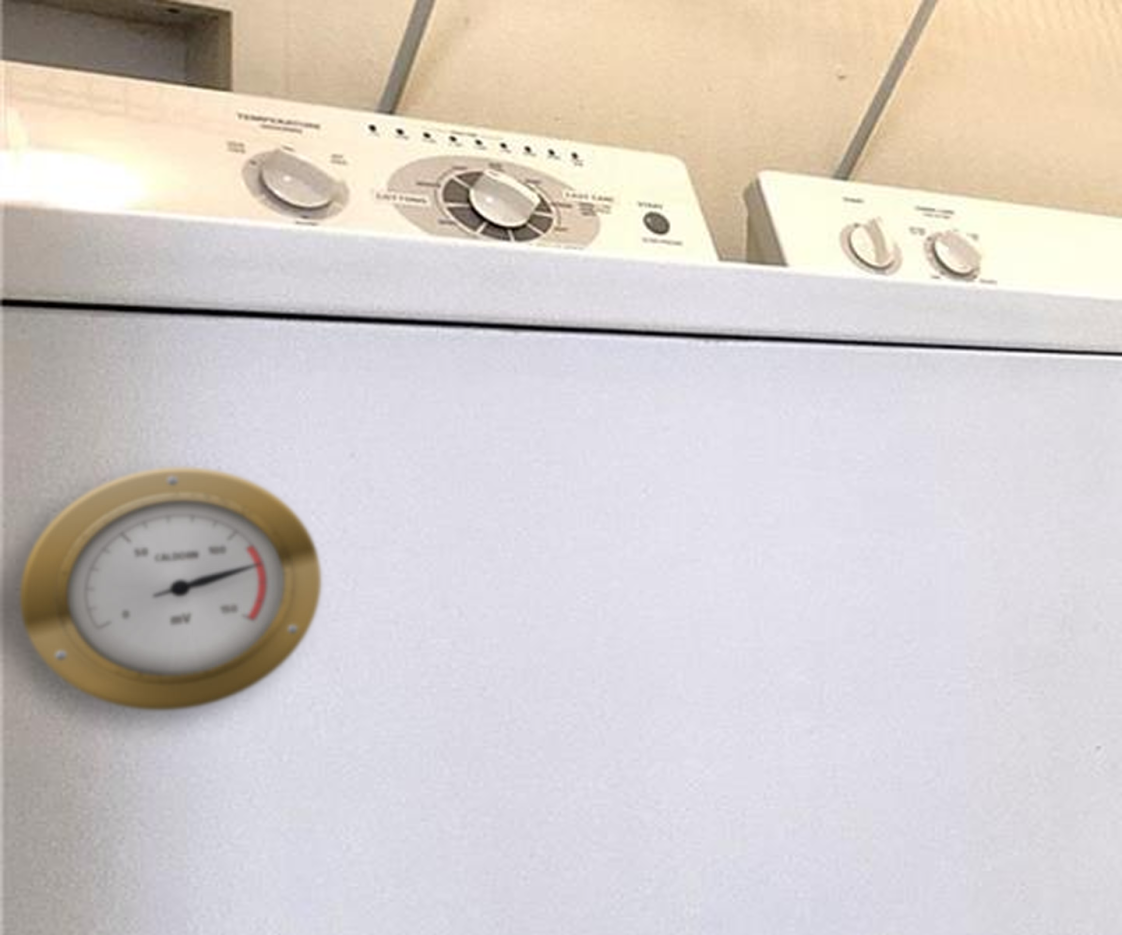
120,mV
